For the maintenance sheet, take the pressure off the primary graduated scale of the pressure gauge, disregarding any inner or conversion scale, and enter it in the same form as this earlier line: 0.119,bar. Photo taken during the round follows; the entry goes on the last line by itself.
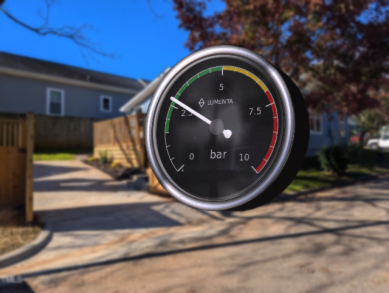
2.75,bar
